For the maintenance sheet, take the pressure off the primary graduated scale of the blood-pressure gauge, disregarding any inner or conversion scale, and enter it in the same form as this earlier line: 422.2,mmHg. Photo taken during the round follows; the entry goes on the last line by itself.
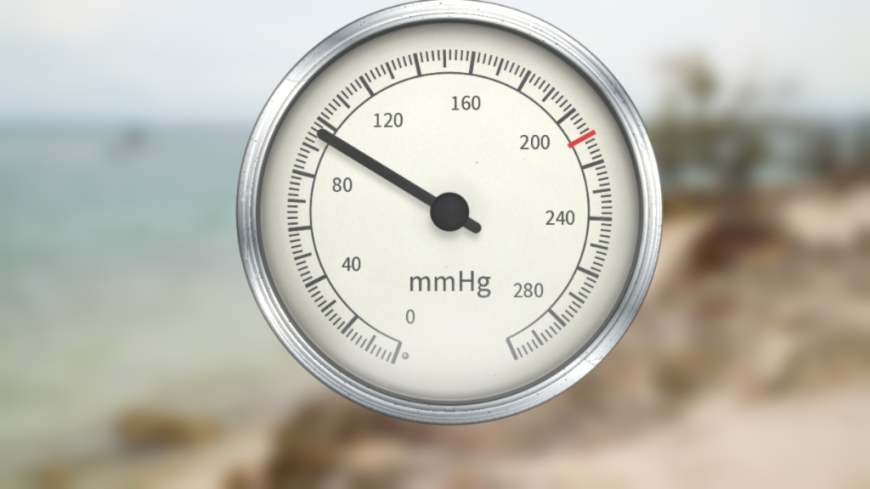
96,mmHg
